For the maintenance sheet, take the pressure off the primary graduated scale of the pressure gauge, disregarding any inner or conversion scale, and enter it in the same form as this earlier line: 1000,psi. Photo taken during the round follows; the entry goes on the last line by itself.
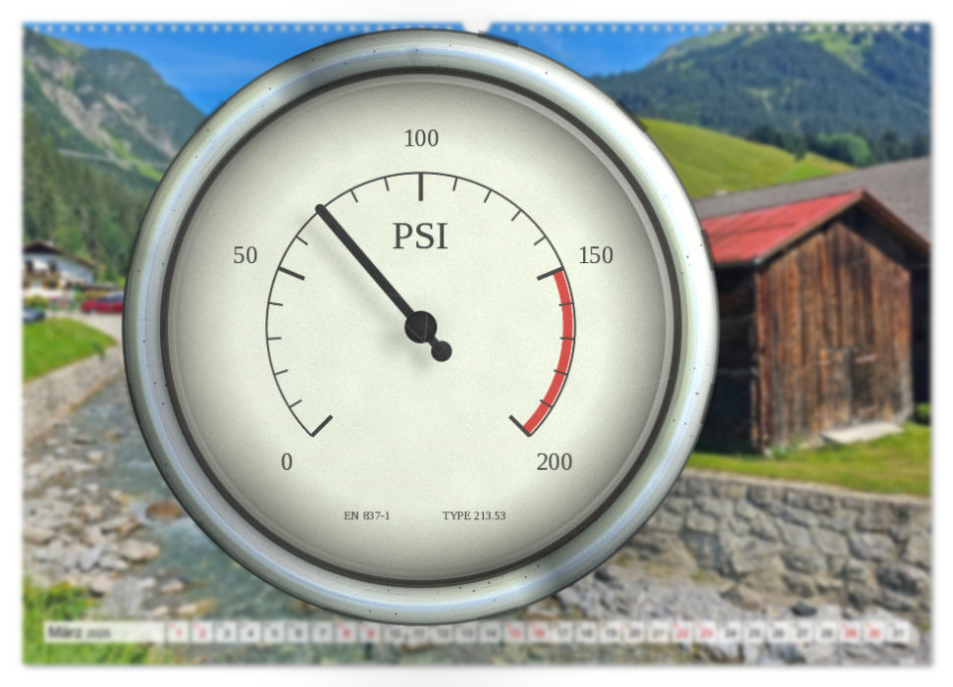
70,psi
